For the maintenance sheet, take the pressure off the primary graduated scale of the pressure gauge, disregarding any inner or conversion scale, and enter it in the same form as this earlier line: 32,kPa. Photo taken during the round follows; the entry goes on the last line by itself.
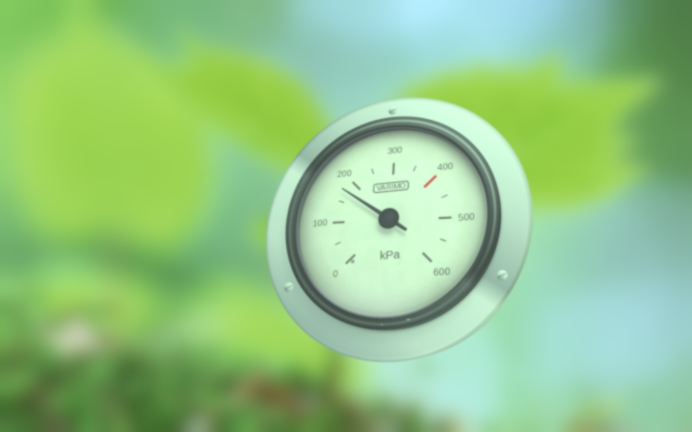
175,kPa
